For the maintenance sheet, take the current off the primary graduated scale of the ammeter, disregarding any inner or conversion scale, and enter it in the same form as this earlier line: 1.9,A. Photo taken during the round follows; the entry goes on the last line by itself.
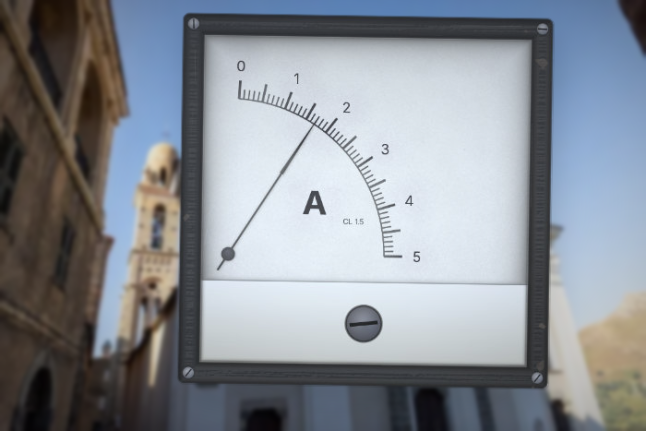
1.7,A
